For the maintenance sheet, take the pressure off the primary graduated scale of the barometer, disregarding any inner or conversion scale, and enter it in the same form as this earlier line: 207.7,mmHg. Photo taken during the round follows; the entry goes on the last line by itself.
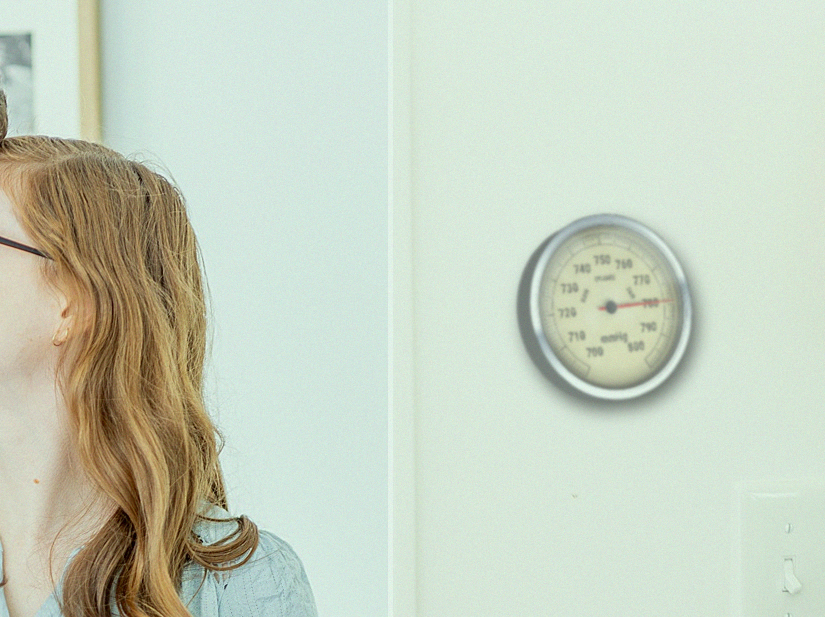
780,mmHg
